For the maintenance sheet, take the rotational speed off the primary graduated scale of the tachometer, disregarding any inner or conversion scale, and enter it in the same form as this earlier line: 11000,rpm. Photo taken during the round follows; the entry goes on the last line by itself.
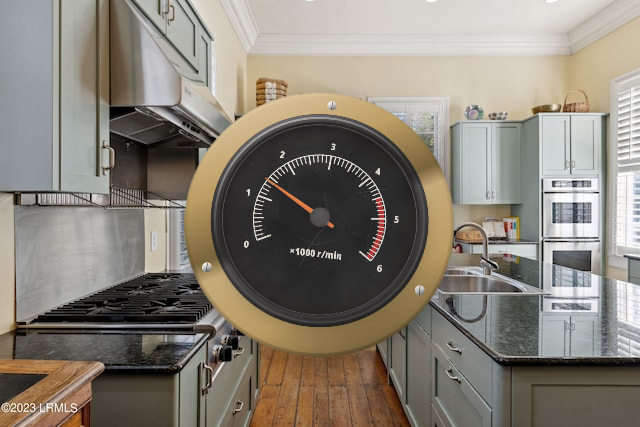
1400,rpm
